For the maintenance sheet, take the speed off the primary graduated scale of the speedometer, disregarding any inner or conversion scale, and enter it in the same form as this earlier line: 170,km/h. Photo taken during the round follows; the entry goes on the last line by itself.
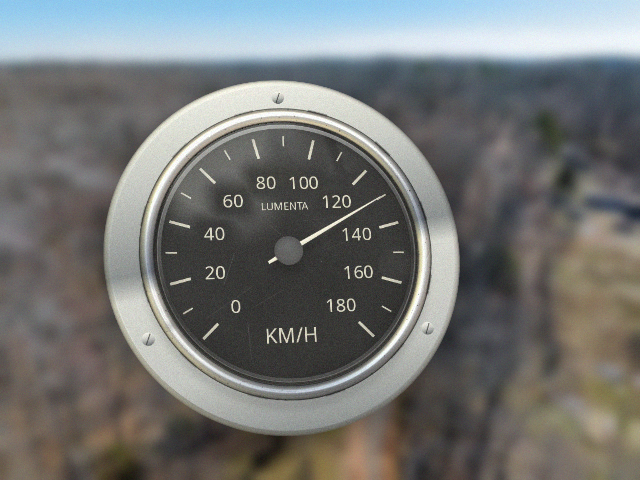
130,km/h
